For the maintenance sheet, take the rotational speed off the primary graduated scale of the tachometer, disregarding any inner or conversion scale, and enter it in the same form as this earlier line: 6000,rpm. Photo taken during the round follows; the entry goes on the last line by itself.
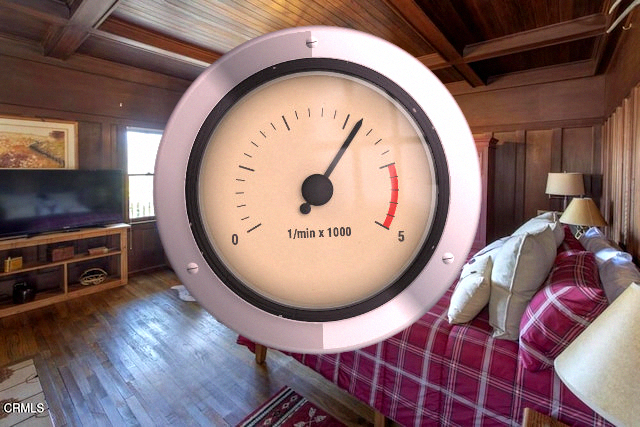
3200,rpm
